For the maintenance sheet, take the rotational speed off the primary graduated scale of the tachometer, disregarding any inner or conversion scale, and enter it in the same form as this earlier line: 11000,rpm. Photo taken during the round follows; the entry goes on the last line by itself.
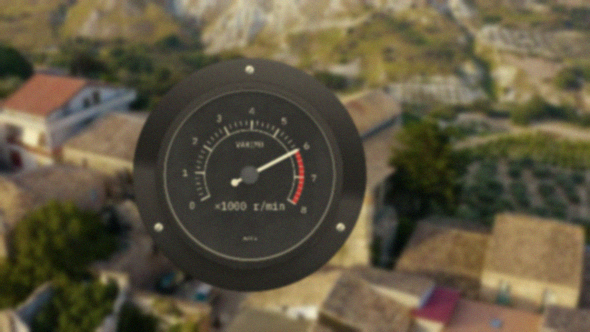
6000,rpm
